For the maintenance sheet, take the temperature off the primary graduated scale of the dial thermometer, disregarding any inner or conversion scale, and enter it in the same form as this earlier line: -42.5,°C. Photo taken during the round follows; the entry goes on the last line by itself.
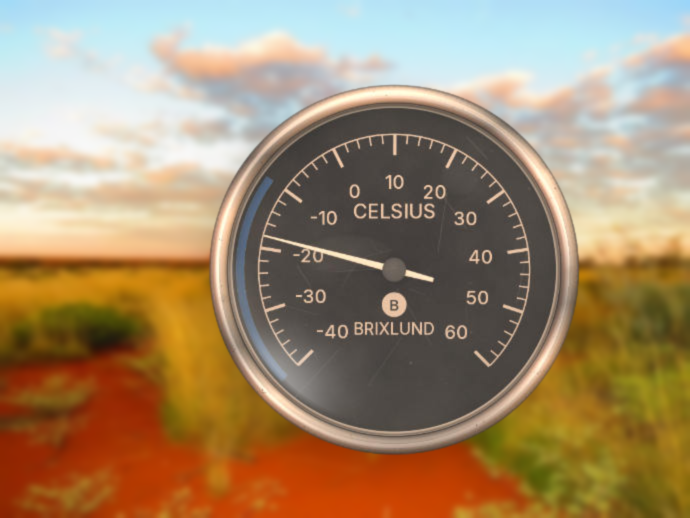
-18,°C
